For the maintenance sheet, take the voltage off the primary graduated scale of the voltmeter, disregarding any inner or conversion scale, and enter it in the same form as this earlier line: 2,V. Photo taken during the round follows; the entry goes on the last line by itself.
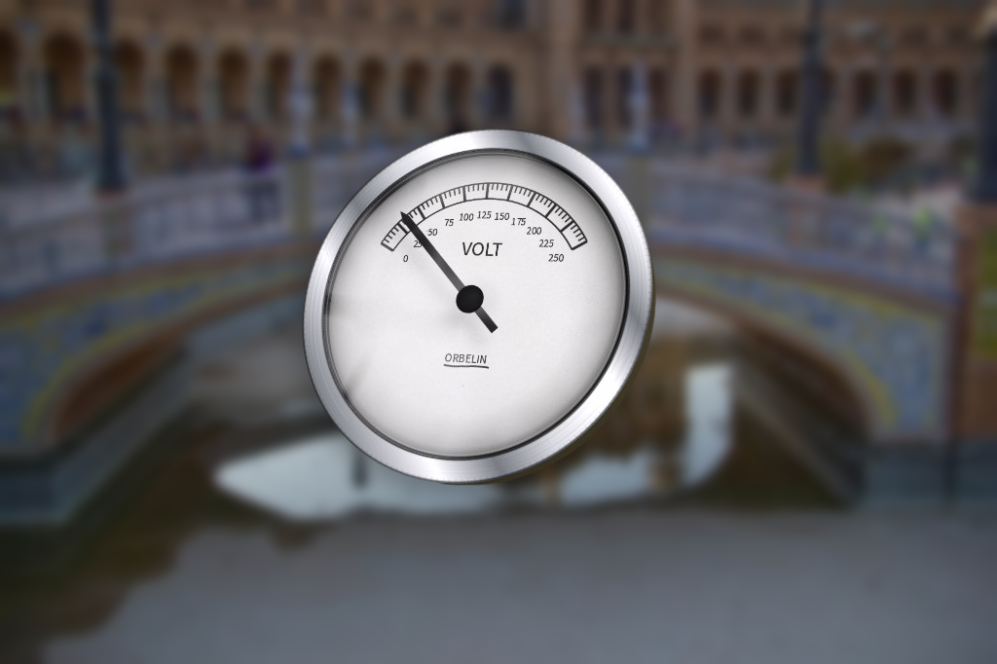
35,V
